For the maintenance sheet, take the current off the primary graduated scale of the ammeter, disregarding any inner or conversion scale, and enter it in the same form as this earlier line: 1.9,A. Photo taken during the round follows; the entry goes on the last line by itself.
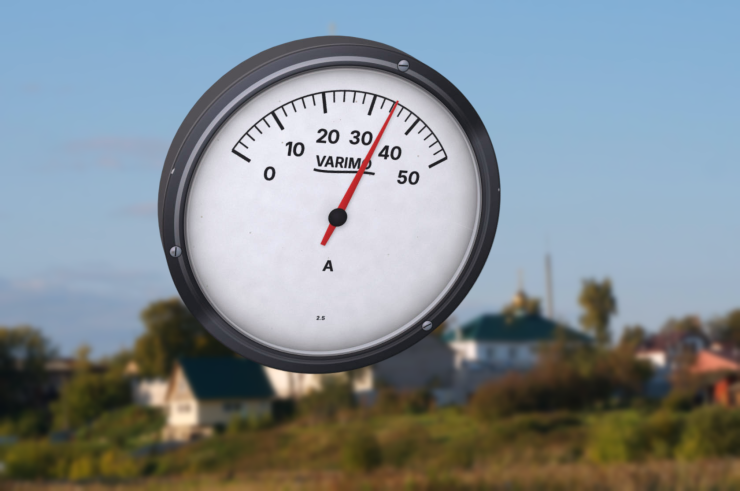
34,A
